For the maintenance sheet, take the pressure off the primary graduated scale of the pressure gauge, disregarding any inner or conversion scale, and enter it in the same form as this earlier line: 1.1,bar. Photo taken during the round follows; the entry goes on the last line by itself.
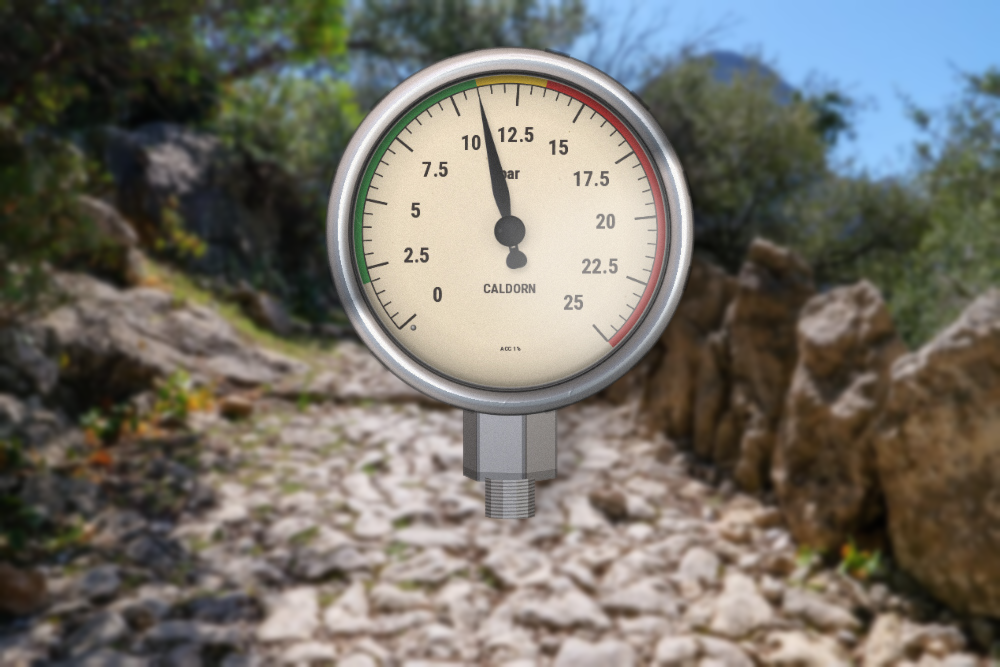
11,bar
